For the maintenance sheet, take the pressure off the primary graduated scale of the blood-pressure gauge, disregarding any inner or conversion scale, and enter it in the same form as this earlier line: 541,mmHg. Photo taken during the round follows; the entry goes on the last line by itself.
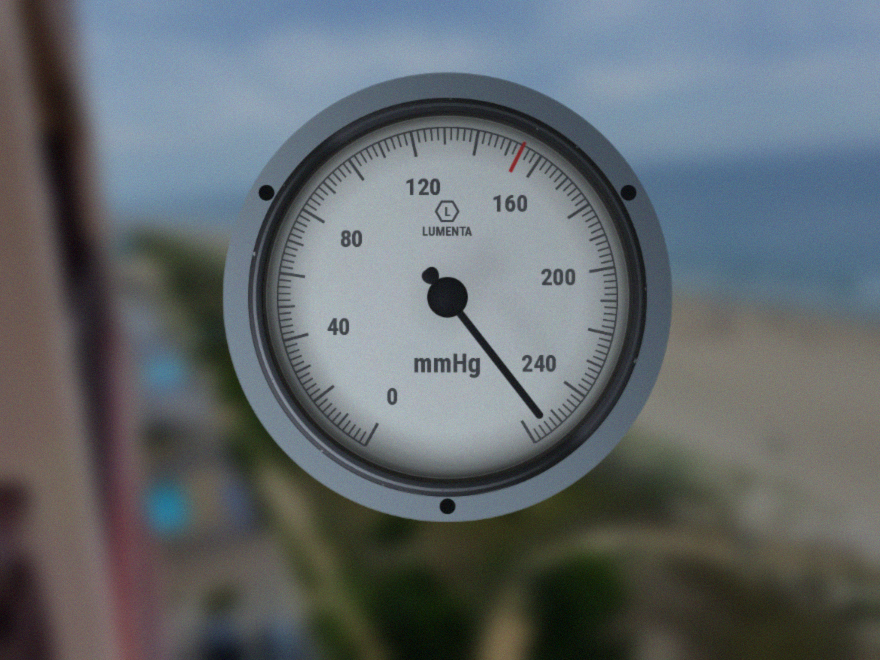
254,mmHg
